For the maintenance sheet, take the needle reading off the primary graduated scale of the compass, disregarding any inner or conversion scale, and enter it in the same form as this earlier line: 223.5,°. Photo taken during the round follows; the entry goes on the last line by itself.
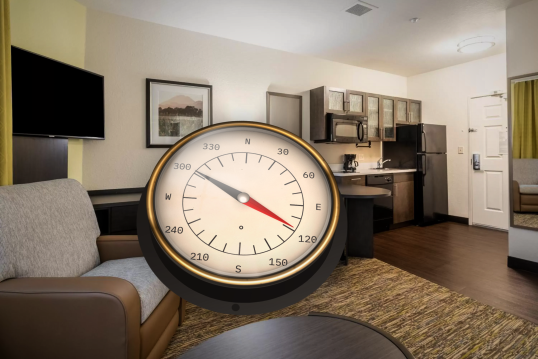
120,°
